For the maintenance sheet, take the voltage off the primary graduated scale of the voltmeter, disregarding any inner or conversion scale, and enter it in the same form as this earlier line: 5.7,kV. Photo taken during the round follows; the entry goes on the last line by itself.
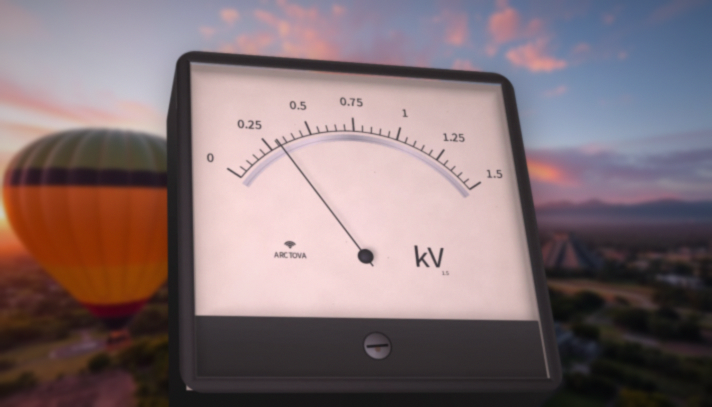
0.3,kV
